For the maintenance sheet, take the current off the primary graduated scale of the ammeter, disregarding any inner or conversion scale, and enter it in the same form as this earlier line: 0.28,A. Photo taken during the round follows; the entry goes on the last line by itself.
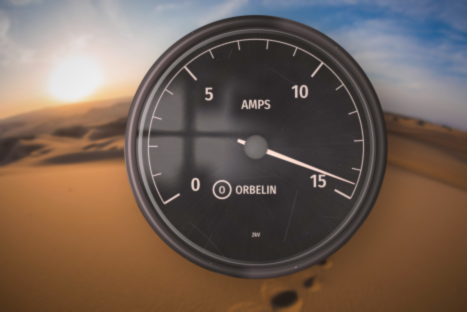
14.5,A
